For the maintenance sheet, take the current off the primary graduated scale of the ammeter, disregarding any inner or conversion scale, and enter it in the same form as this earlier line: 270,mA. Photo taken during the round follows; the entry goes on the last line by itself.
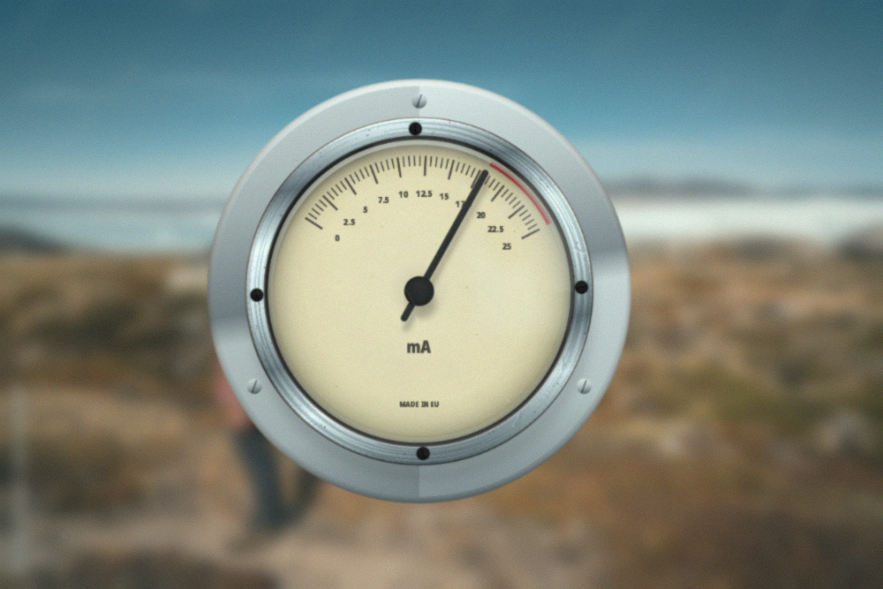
18,mA
